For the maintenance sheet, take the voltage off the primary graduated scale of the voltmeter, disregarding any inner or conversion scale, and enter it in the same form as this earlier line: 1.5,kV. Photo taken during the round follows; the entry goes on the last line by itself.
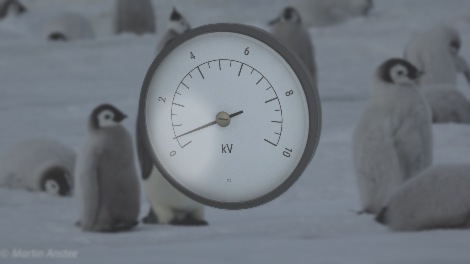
0.5,kV
